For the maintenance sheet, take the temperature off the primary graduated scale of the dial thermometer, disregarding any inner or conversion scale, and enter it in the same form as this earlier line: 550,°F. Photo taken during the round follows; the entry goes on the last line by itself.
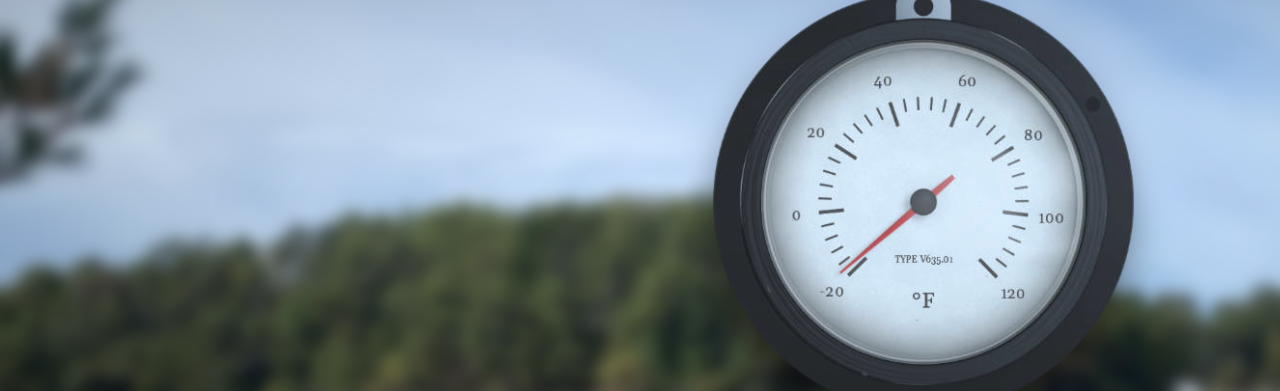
-18,°F
